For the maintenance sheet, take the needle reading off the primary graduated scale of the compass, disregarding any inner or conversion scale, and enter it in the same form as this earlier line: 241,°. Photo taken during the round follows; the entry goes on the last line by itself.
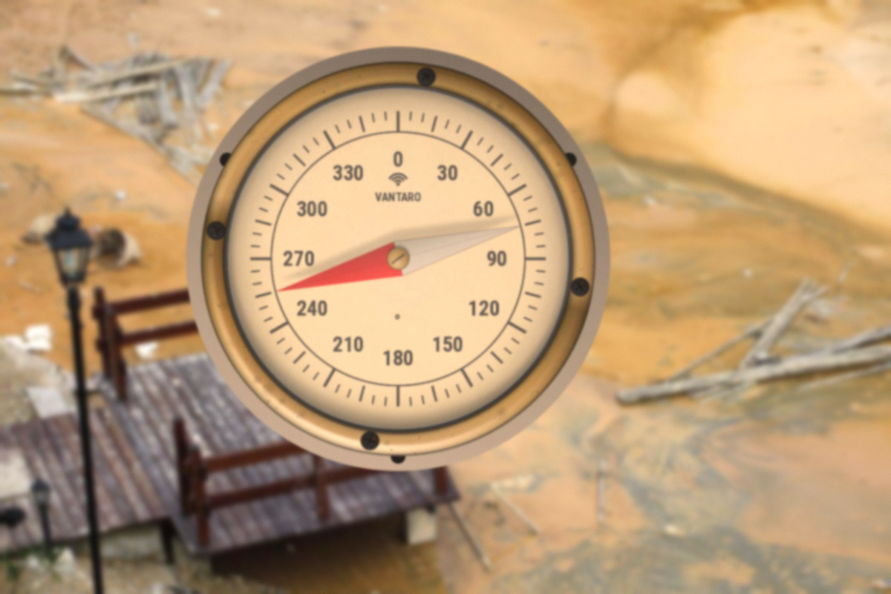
255,°
